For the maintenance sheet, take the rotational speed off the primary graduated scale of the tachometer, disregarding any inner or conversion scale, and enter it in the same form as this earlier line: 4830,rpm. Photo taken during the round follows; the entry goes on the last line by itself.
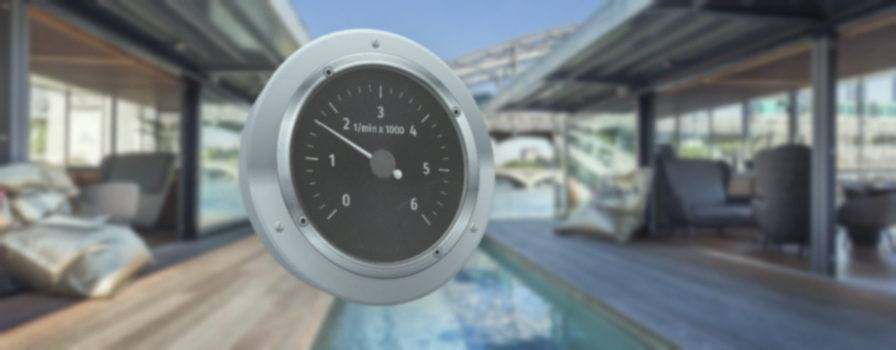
1600,rpm
